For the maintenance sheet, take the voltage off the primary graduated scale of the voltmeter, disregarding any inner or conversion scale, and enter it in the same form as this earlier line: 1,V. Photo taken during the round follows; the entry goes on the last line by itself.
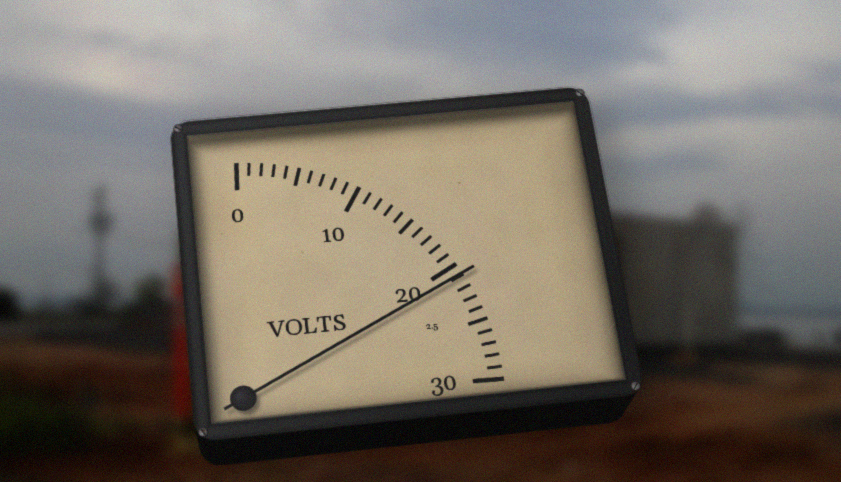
21,V
